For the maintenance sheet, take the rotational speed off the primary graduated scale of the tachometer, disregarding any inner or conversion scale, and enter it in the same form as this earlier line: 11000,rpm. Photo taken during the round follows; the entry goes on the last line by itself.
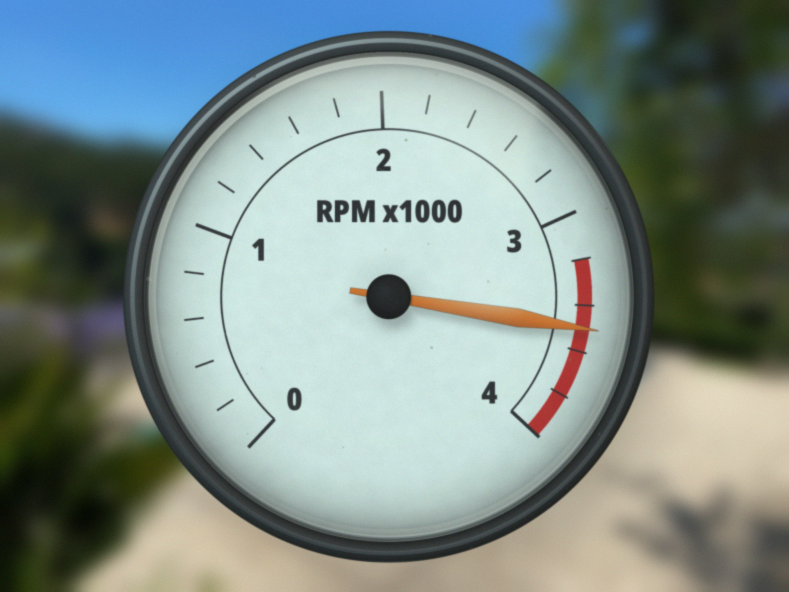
3500,rpm
